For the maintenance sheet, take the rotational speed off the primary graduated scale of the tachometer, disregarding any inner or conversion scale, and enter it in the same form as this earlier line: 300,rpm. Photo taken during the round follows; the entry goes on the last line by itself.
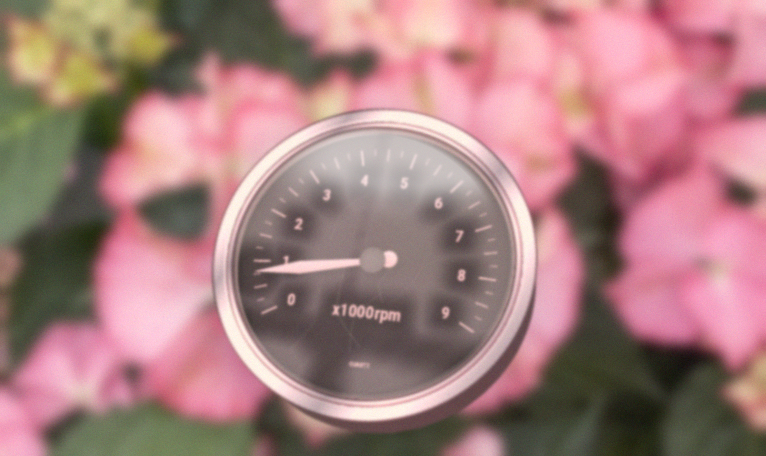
750,rpm
